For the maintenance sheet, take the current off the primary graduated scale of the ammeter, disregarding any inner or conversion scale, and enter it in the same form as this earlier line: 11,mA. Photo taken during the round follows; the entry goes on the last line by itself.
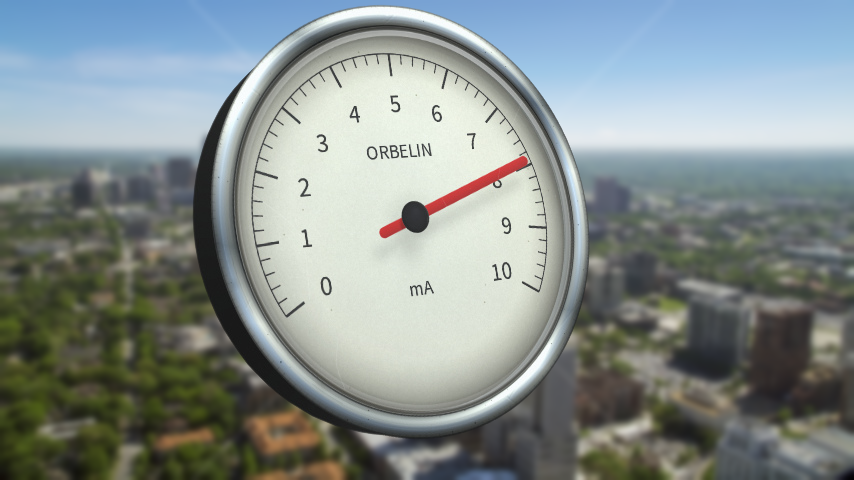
7.9,mA
